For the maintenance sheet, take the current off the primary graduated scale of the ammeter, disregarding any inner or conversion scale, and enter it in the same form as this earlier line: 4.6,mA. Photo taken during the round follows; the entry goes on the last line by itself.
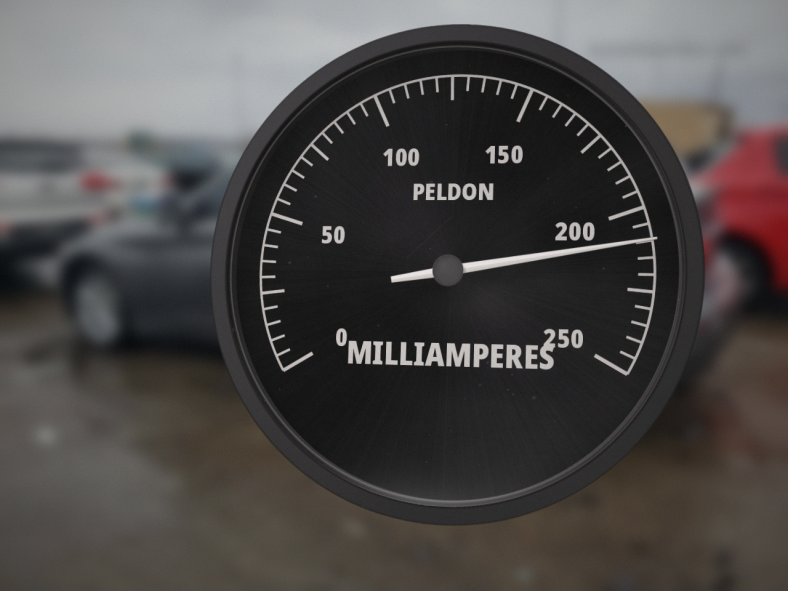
210,mA
